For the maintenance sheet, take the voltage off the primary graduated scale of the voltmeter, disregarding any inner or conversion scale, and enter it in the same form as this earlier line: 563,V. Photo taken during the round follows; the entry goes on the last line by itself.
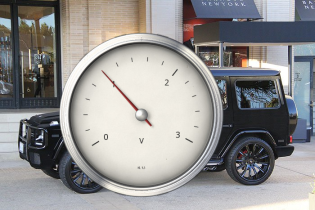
1,V
